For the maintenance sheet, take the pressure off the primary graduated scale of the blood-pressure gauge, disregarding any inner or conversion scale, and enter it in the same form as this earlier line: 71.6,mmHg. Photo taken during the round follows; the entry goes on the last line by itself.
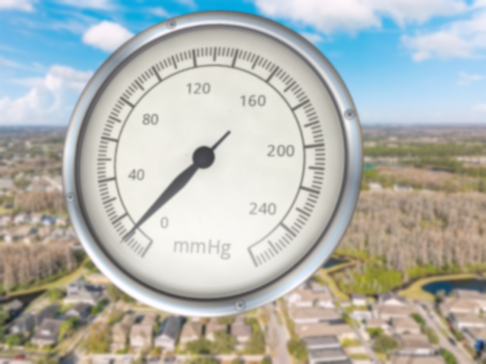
10,mmHg
